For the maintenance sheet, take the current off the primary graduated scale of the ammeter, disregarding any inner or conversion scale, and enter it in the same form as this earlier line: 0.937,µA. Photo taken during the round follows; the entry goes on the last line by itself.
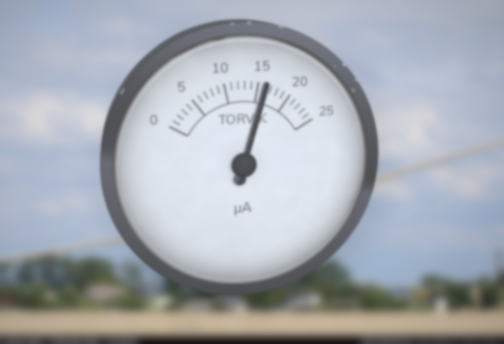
16,µA
